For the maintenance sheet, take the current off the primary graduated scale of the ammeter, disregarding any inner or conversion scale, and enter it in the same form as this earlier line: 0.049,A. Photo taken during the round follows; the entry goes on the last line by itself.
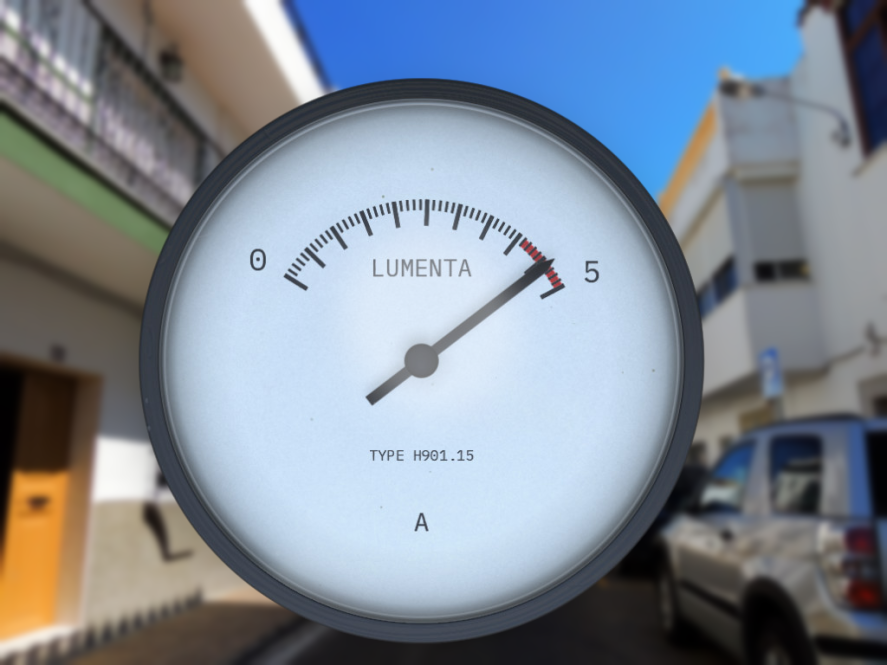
4.6,A
